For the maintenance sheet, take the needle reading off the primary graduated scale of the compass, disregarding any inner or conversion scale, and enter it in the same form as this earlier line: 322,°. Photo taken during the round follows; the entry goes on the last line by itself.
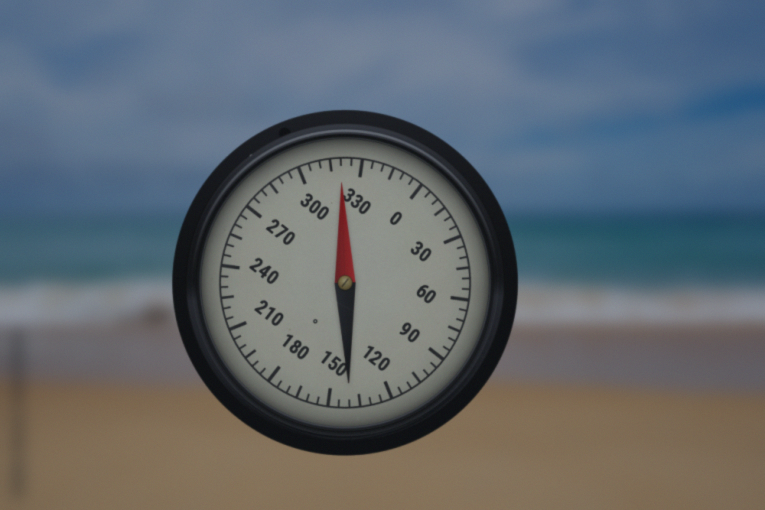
320,°
